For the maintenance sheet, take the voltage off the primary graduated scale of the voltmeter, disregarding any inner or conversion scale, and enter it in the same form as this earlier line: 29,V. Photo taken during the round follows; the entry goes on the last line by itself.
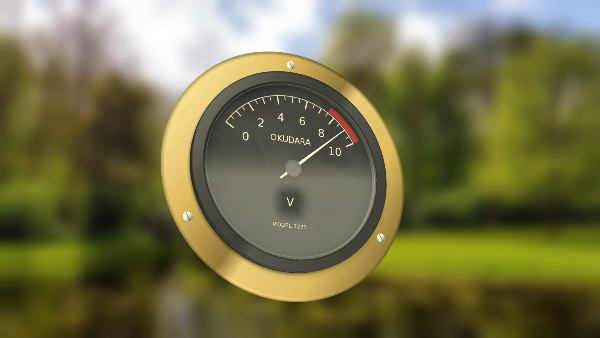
9,V
